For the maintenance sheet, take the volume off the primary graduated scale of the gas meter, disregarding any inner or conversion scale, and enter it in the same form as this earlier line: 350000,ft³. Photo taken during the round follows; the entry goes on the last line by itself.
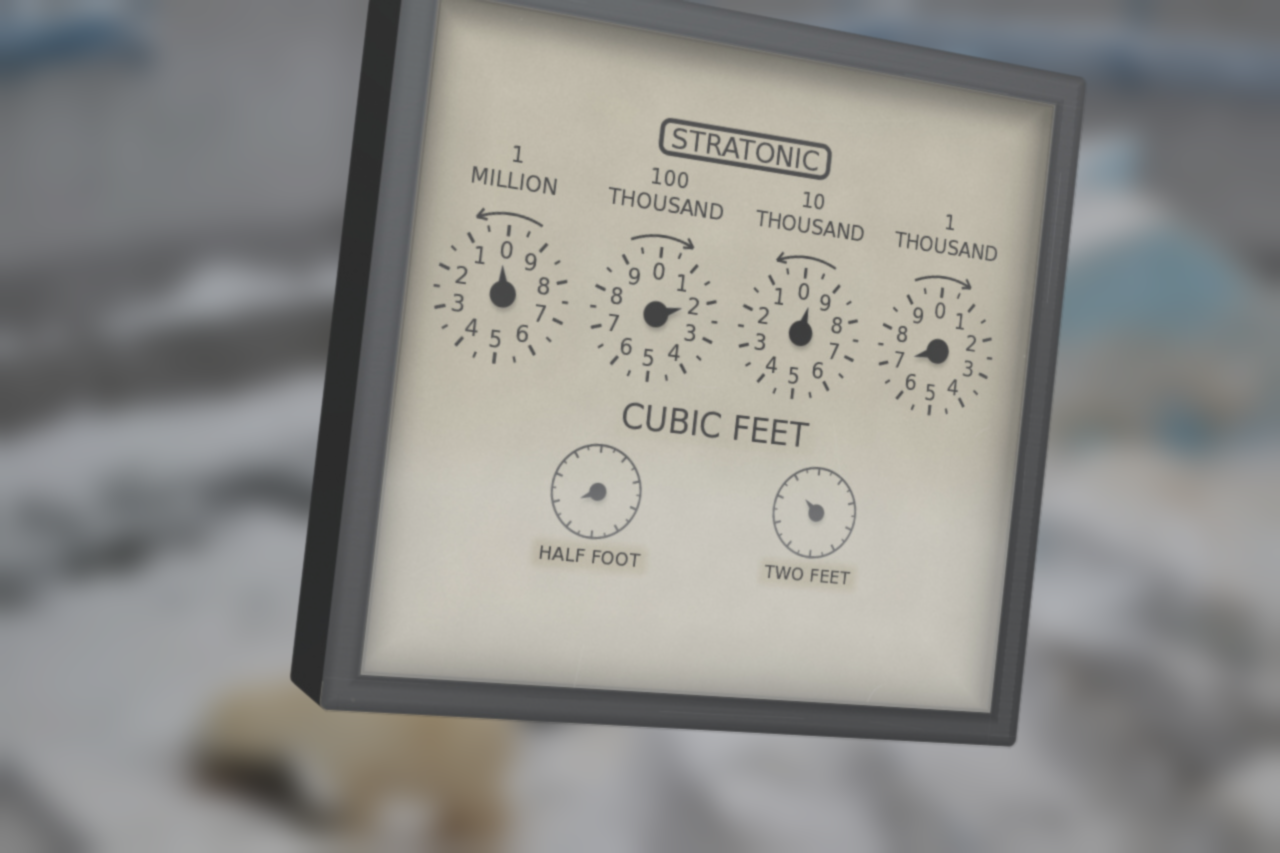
19700,ft³
